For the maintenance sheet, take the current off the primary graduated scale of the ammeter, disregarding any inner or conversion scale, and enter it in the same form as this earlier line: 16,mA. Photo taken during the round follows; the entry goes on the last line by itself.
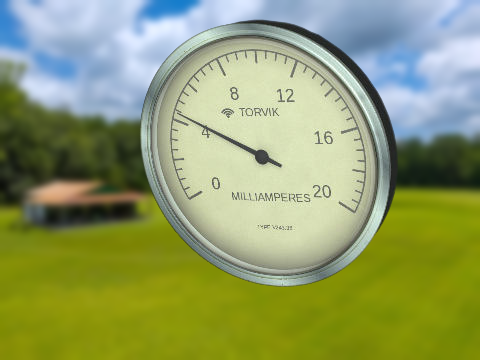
4.5,mA
